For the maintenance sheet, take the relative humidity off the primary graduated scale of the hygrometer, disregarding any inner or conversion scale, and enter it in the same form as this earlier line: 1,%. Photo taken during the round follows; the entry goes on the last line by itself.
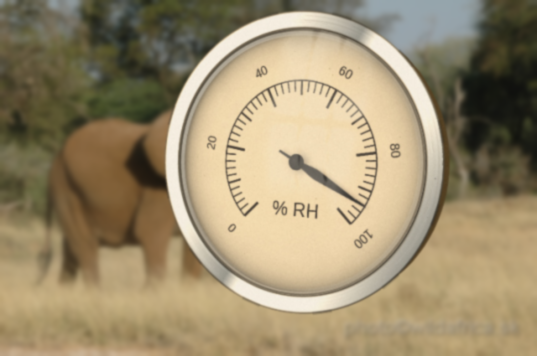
94,%
